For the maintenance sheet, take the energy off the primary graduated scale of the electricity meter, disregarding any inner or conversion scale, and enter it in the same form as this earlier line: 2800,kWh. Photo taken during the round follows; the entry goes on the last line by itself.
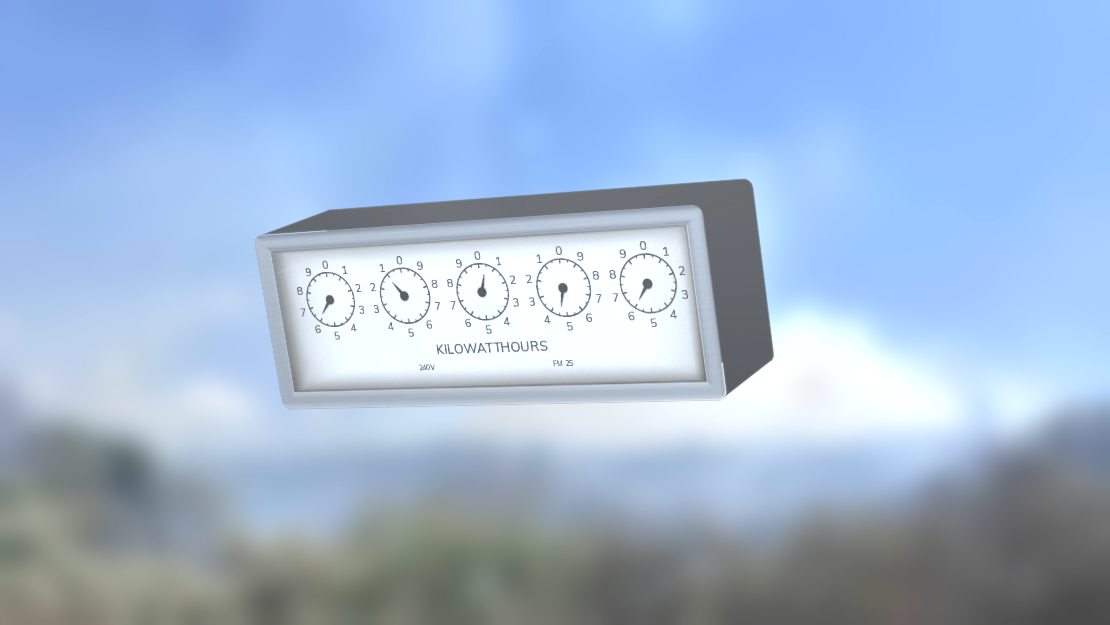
61046,kWh
